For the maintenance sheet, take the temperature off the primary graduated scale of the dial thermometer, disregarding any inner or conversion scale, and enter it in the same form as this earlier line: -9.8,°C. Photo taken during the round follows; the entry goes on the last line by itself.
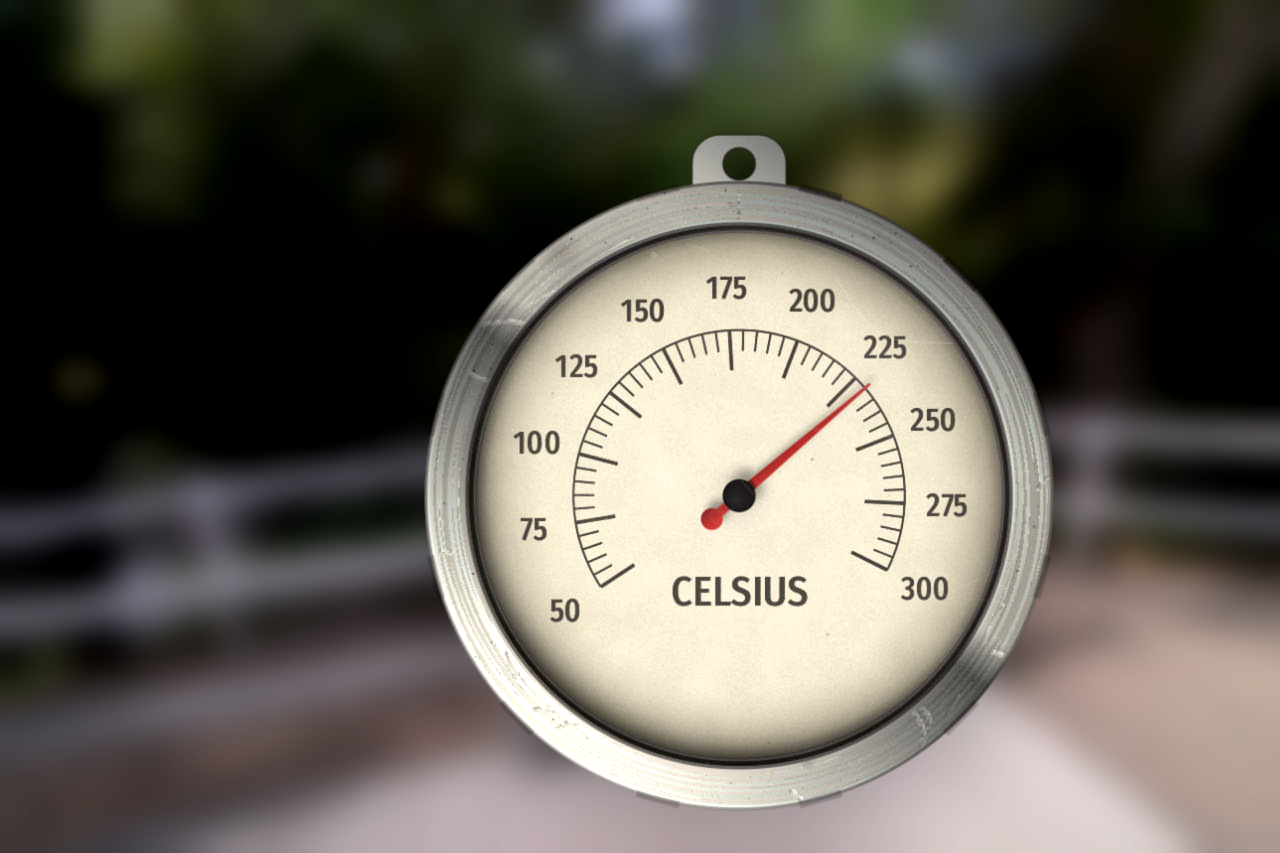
230,°C
